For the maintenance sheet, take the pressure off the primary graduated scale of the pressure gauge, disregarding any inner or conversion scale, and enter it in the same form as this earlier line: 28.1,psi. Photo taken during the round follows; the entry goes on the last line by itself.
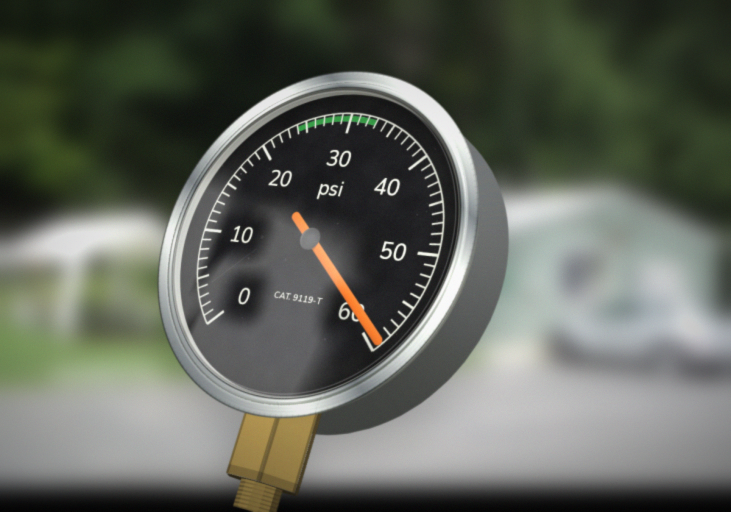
59,psi
